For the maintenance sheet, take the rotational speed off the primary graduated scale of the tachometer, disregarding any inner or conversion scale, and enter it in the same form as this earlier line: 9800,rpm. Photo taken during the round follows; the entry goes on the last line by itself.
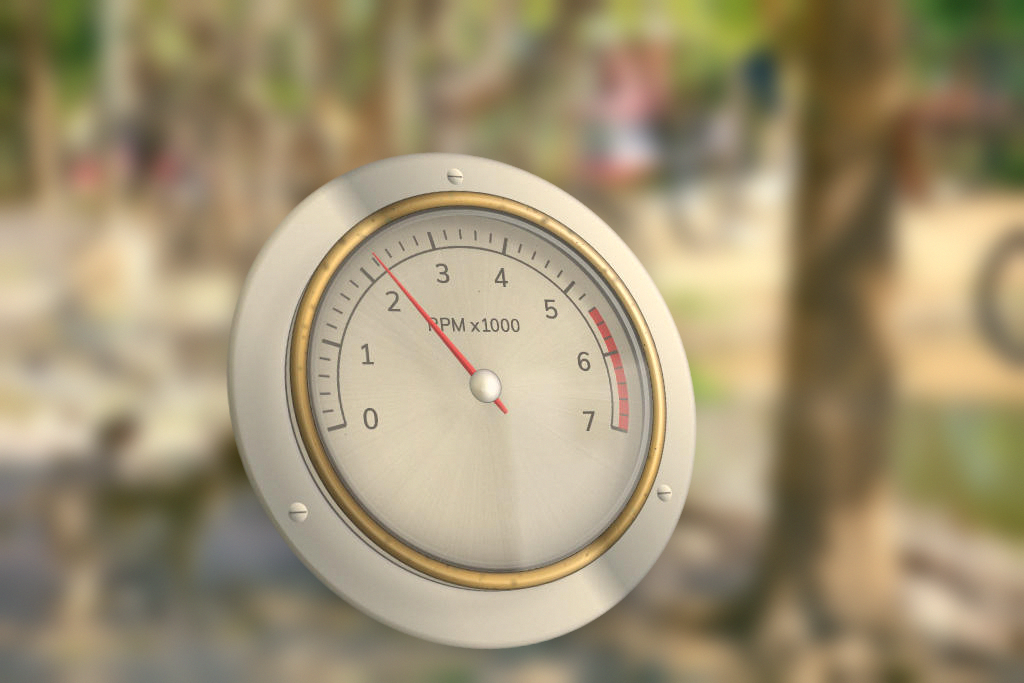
2200,rpm
